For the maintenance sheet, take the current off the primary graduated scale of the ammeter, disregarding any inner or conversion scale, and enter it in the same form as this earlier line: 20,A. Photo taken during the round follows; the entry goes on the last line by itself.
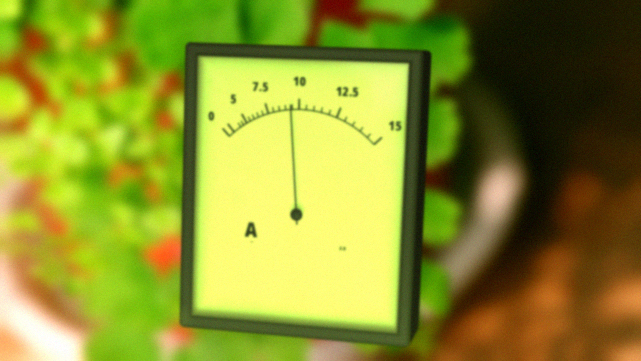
9.5,A
